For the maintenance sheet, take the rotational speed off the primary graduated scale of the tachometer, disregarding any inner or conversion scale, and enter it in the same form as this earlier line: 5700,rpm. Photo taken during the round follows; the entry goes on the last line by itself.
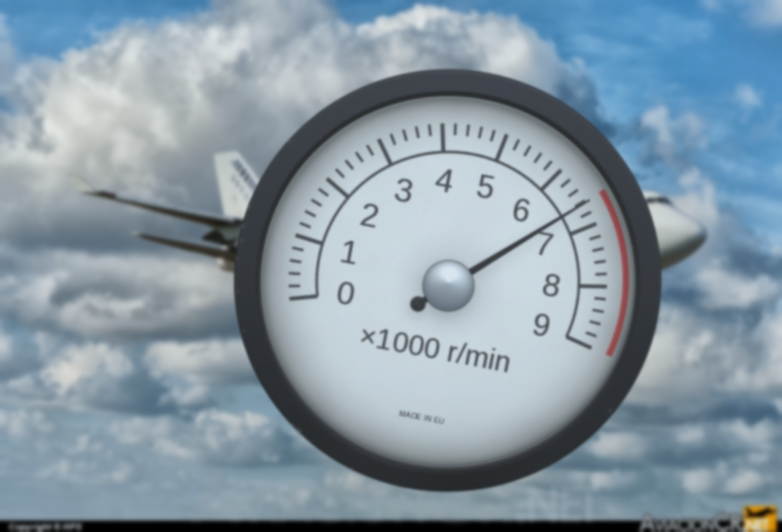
6600,rpm
